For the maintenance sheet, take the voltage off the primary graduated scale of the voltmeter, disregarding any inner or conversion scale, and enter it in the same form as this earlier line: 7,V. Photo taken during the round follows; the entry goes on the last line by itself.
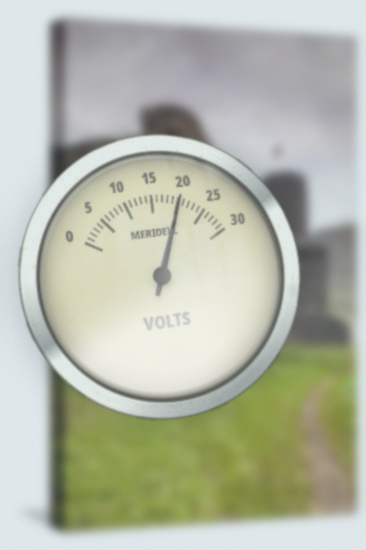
20,V
